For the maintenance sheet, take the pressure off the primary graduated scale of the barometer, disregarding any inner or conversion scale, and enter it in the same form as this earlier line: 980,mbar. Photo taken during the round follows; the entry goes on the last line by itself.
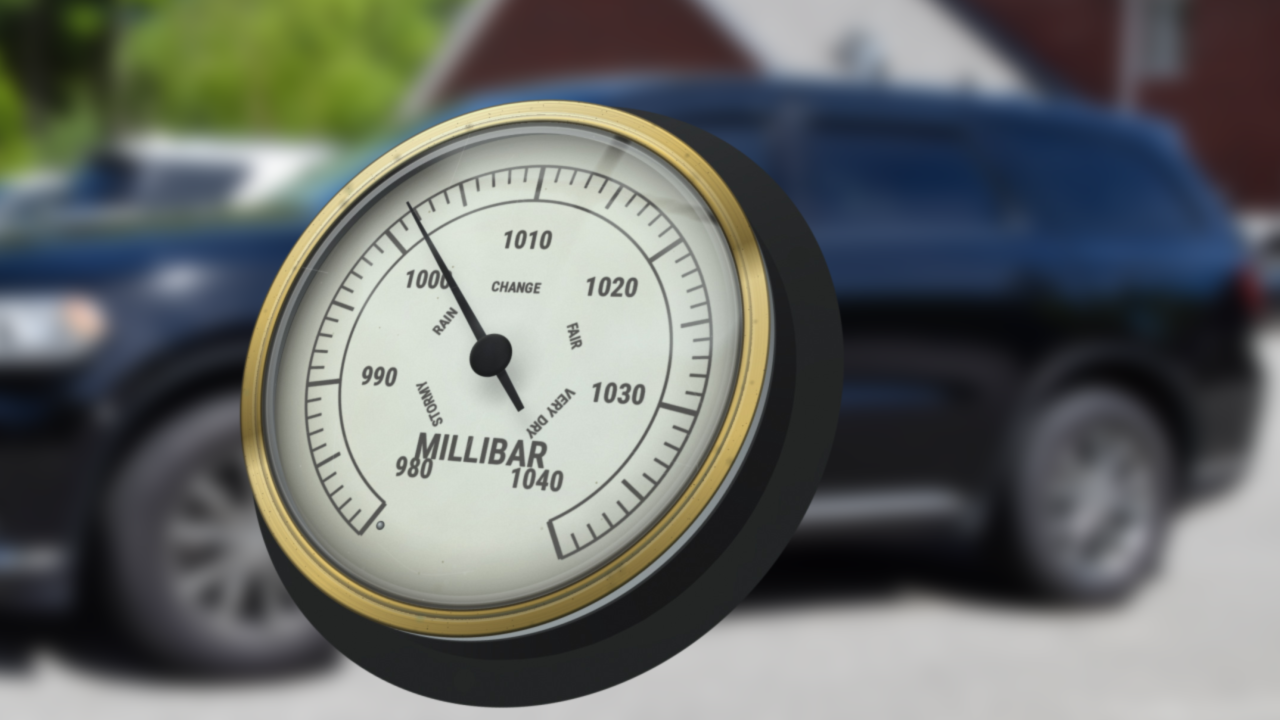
1002,mbar
